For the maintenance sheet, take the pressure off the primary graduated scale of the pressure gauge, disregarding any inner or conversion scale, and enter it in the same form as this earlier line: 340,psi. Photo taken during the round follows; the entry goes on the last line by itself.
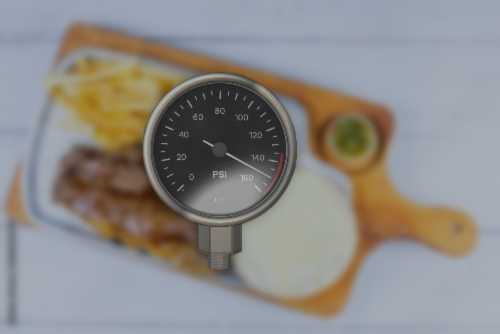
150,psi
